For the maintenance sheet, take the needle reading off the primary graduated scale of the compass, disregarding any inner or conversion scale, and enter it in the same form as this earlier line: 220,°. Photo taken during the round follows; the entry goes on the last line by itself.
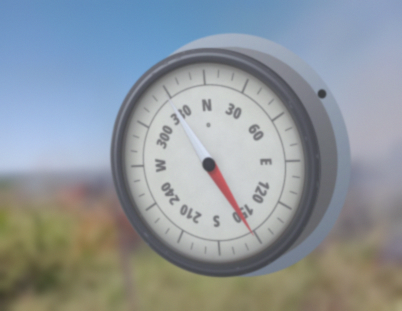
150,°
